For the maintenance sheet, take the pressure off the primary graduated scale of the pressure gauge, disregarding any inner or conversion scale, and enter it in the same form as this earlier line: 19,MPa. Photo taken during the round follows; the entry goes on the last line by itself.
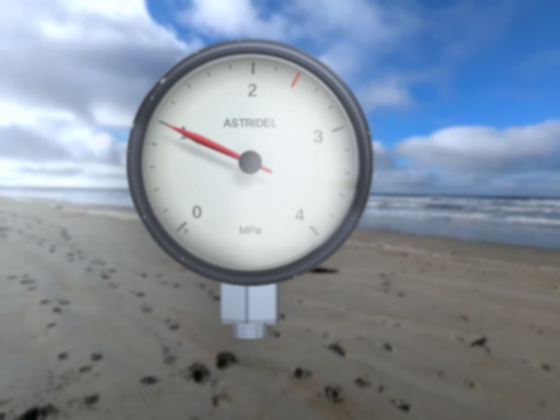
1,MPa
